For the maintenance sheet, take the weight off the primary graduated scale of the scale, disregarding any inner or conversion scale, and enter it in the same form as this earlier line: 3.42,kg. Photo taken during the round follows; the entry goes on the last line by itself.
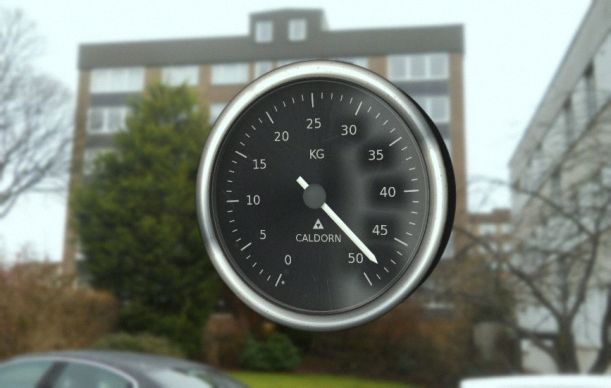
48,kg
